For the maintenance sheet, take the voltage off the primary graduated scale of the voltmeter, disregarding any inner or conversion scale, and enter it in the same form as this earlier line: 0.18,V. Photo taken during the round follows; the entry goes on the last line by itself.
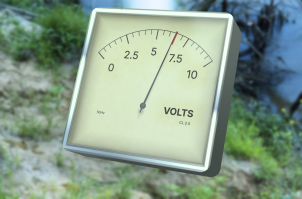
6.5,V
